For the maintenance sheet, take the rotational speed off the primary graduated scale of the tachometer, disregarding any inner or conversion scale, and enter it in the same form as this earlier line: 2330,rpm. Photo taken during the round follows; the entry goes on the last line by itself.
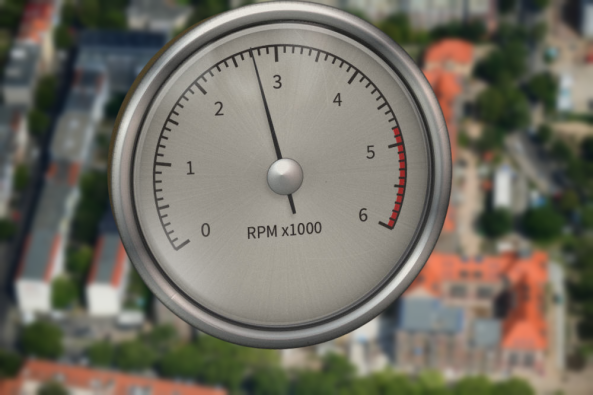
2700,rpm
